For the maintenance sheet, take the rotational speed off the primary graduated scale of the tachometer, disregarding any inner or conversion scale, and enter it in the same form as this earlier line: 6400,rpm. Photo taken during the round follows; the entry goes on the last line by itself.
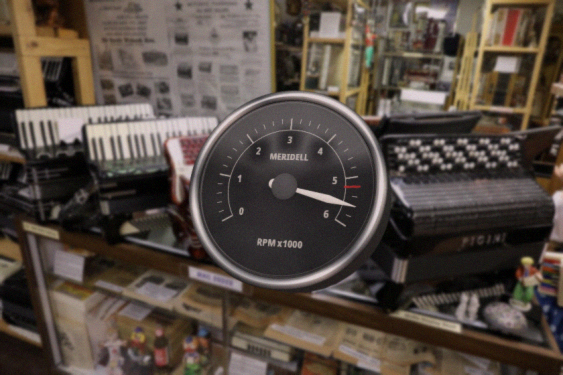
5600,rpm
